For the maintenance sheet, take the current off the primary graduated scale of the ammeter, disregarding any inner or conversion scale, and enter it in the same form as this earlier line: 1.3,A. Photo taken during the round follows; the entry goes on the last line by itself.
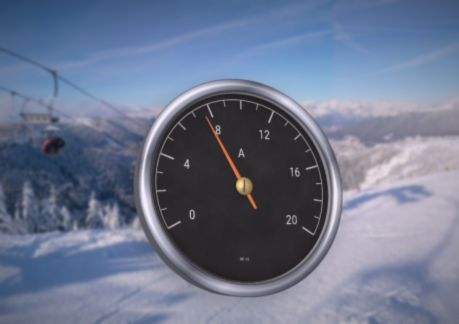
7.5,A
